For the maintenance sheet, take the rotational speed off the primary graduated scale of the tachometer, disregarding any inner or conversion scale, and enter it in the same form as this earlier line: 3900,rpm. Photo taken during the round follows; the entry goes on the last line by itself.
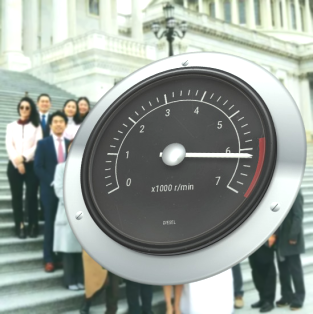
6200,rpm
